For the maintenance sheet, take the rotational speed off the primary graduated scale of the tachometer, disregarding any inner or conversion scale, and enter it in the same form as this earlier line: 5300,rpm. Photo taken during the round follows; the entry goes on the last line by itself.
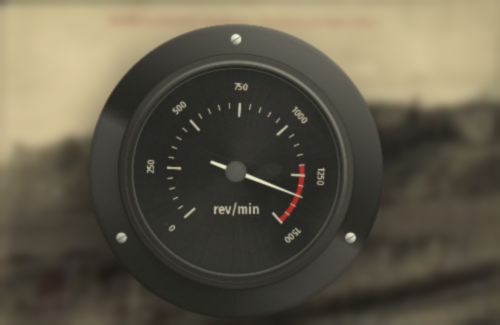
1350,rpm
